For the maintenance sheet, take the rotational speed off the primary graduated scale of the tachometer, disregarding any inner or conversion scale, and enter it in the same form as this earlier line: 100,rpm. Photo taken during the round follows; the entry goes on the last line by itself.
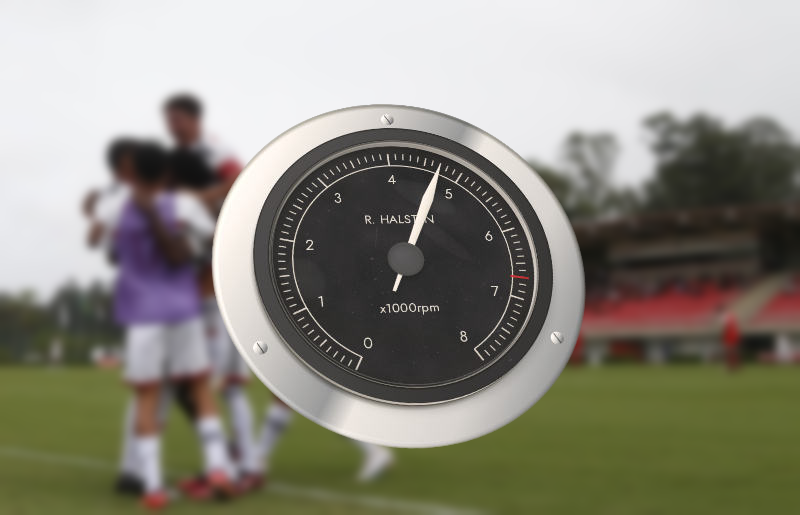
4700,rpm
